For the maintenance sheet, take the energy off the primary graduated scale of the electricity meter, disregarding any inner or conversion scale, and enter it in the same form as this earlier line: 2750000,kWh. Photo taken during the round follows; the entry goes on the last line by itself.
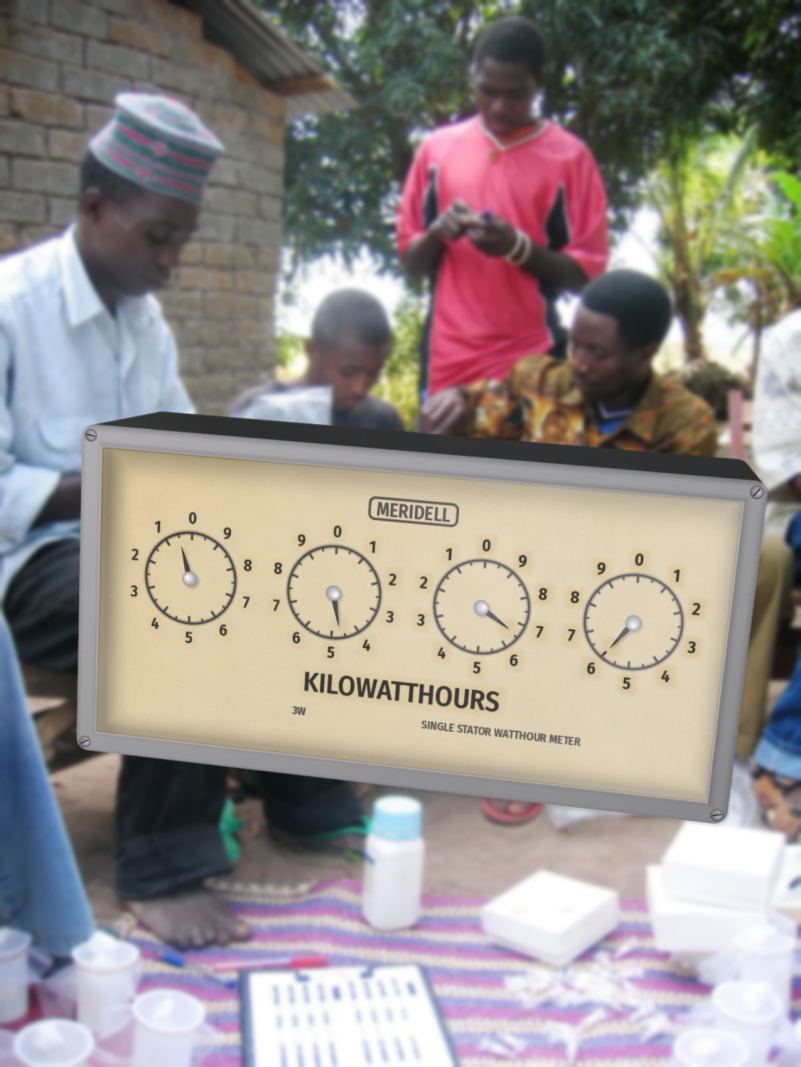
466,kWh
